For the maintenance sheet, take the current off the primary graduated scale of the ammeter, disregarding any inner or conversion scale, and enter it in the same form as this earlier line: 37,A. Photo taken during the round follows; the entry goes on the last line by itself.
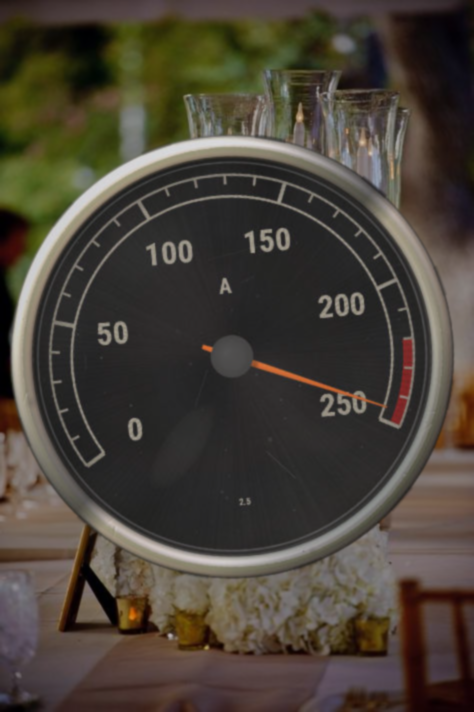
245,A
